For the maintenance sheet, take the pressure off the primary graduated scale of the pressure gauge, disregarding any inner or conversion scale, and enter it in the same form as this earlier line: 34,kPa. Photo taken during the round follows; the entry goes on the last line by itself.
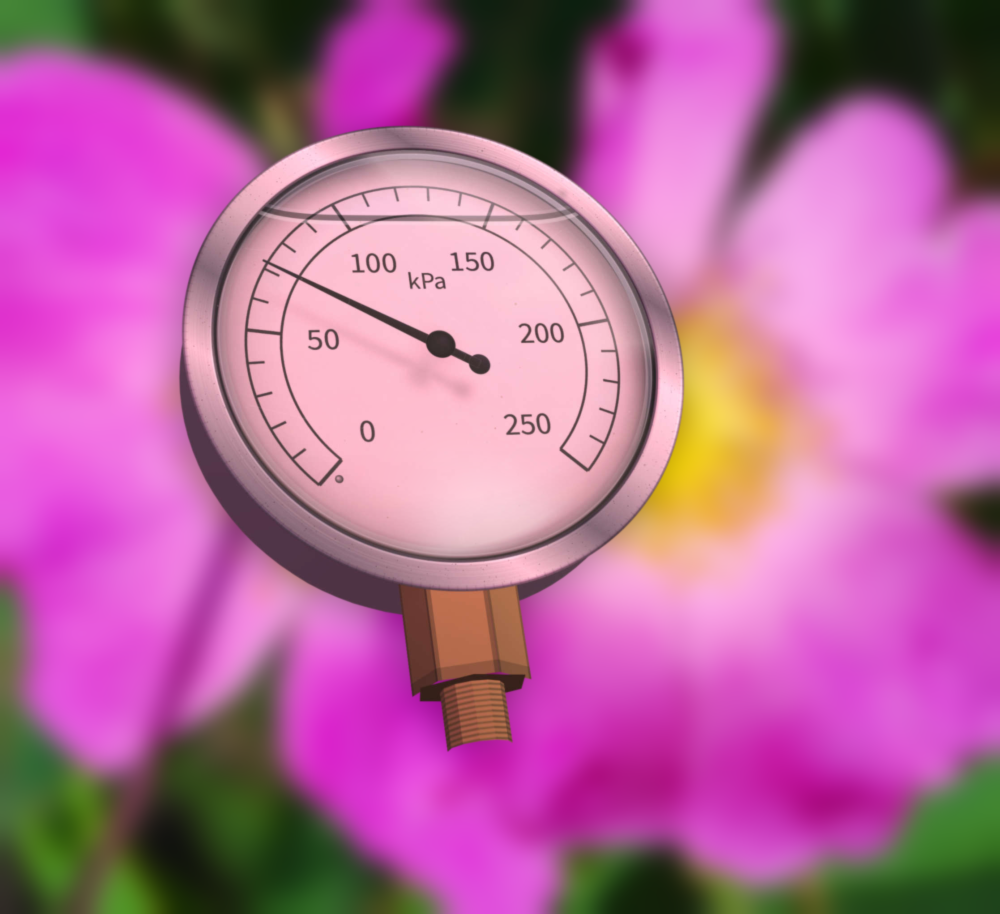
70,kPa
